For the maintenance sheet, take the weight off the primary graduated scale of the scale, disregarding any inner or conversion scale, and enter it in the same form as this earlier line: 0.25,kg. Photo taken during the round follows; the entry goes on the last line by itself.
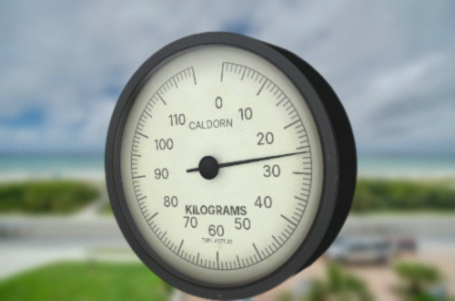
26,kg
